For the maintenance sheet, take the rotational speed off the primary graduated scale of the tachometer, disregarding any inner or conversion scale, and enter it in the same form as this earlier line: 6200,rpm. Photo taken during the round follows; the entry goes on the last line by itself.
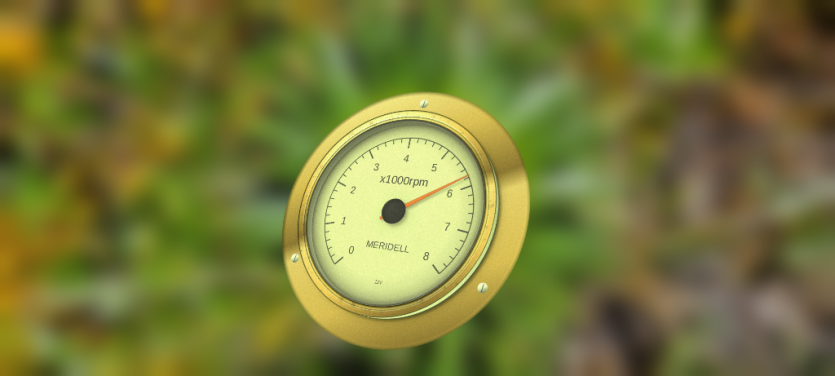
5800,rpm
